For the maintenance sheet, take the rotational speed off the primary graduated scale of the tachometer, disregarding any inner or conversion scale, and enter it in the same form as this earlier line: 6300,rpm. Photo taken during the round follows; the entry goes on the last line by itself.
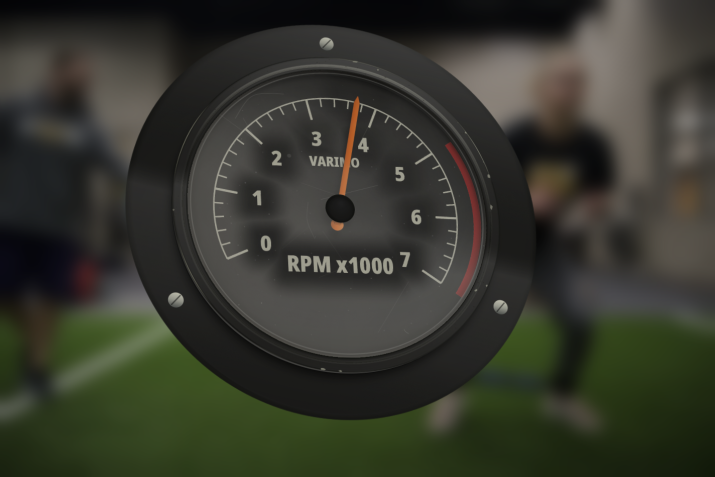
3700,rpm
